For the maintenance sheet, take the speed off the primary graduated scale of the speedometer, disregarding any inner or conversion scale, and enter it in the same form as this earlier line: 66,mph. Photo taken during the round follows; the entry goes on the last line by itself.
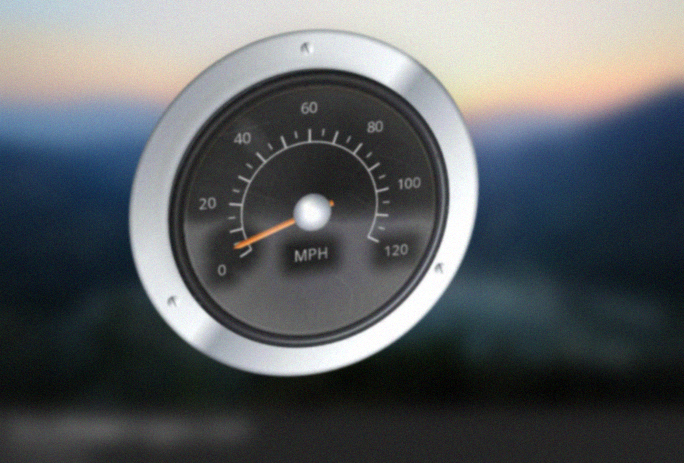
5,mph
